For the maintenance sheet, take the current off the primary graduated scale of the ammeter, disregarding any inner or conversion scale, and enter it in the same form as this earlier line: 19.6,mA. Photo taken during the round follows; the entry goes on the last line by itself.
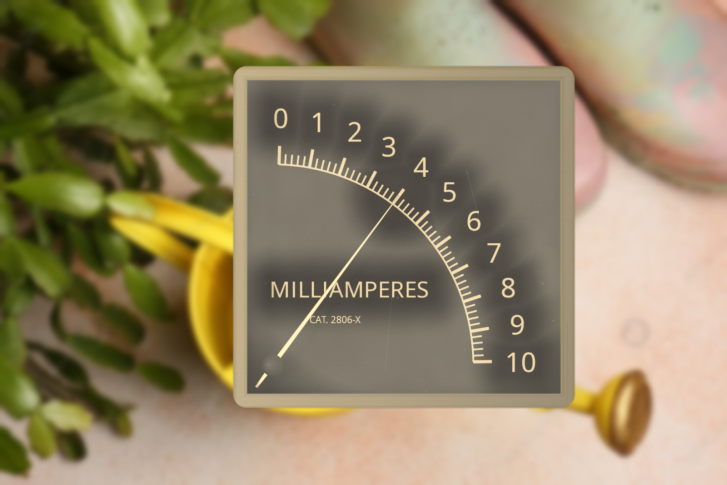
4,mA
